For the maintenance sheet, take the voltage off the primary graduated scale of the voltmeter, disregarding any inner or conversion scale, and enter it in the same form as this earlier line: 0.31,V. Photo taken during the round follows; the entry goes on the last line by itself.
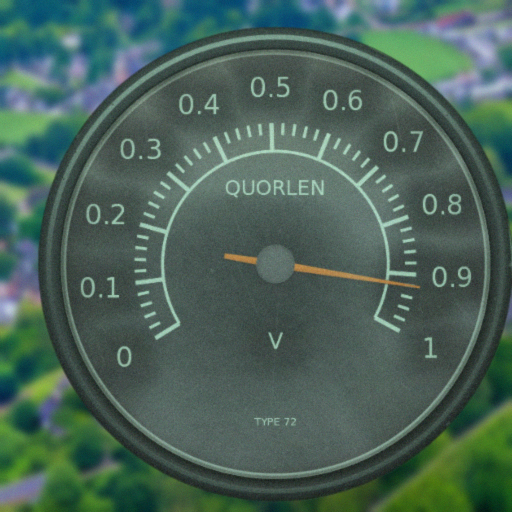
0.92,V
